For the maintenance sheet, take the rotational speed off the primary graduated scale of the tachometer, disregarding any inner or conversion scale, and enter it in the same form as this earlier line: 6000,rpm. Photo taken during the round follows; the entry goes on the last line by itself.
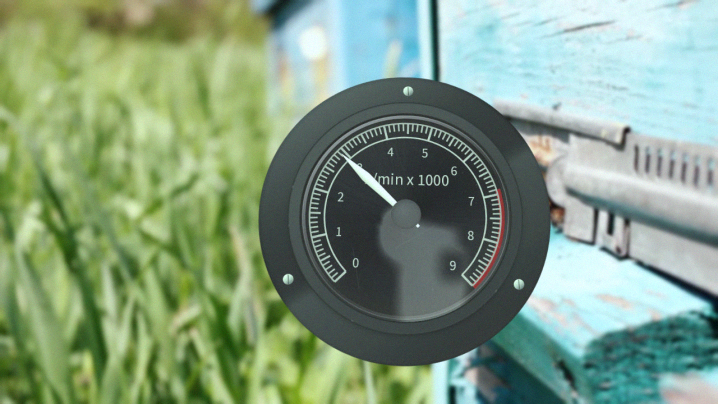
2900,rpm
